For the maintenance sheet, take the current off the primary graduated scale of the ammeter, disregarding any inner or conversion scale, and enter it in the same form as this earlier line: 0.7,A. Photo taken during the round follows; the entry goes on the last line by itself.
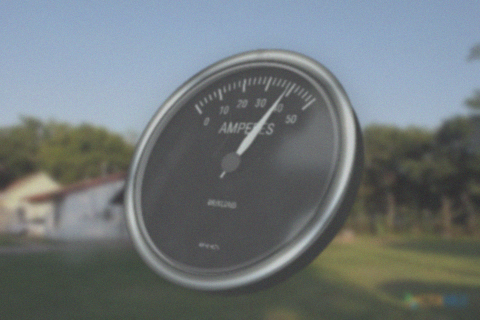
40,A
